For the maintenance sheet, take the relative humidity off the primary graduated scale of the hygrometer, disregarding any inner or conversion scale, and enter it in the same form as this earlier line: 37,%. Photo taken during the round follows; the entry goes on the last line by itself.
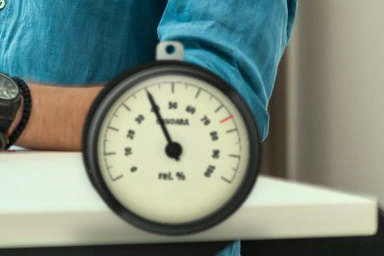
40,%
